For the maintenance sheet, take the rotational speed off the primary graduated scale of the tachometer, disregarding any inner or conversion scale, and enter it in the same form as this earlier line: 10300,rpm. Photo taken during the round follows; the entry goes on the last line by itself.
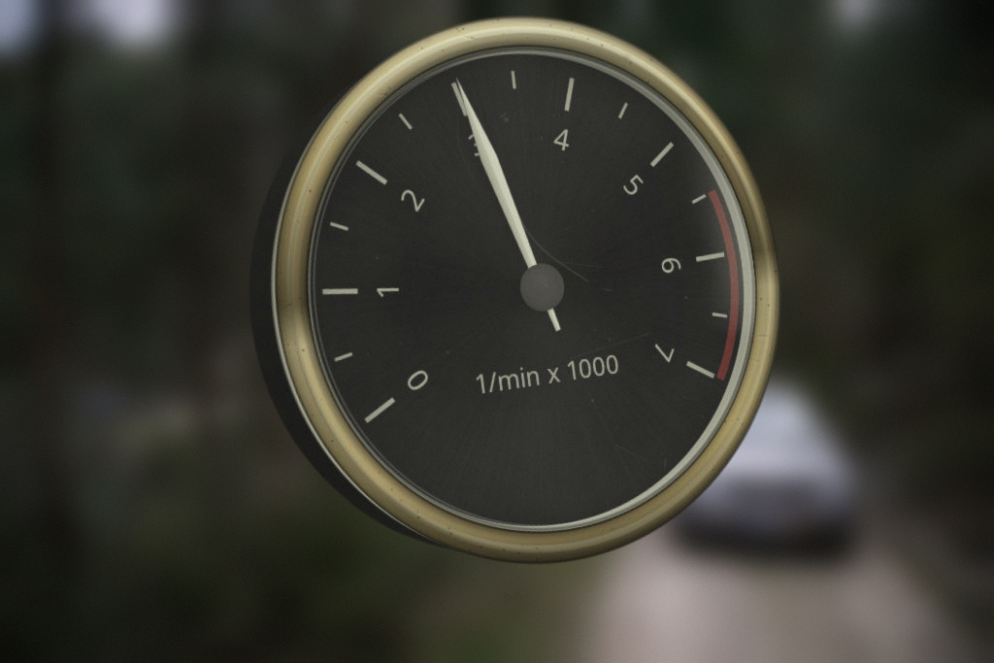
3000,rpm
